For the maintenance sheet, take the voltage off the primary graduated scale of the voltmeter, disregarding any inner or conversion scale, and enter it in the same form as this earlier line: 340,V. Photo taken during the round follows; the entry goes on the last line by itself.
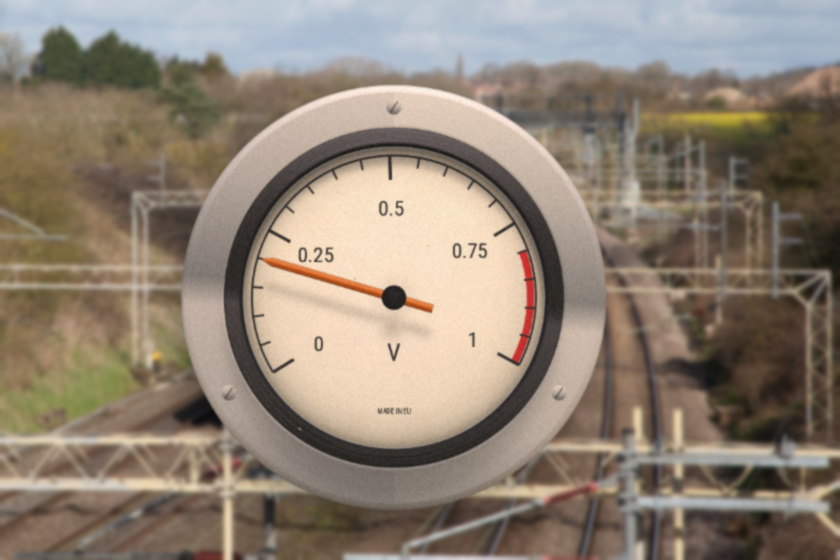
0.2,V
